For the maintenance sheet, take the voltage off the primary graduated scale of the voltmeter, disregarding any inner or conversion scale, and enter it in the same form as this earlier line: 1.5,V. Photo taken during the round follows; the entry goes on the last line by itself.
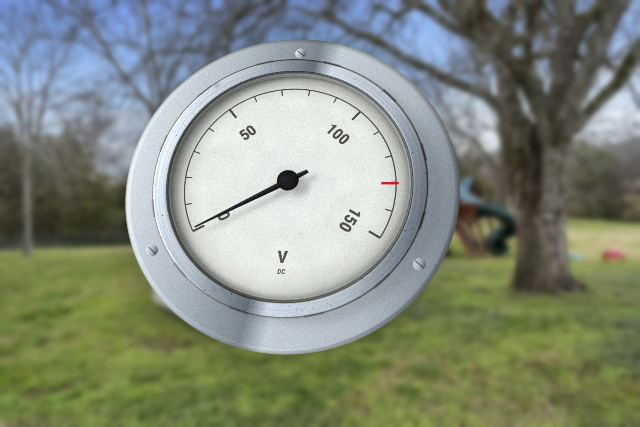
0,V
